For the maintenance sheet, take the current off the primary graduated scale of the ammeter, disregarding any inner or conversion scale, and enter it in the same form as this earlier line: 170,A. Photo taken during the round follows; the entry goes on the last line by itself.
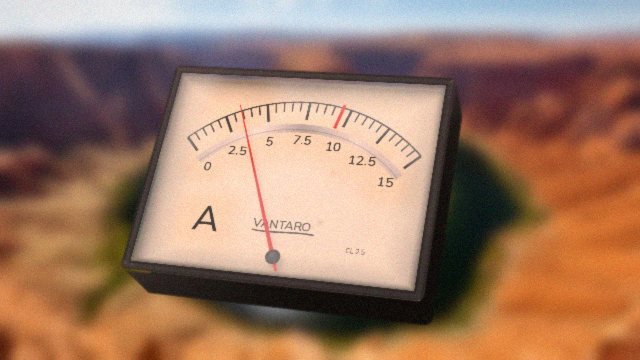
3.5,A
